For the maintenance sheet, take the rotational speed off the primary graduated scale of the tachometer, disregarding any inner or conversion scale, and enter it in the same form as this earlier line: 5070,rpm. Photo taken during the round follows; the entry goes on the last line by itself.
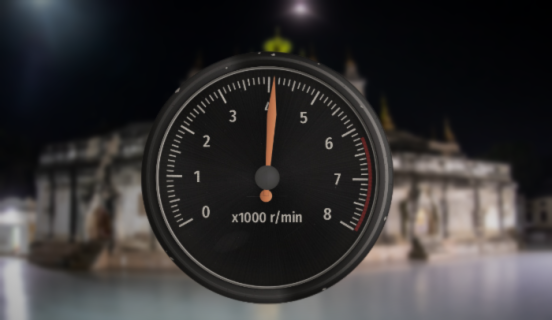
4100,rpm
